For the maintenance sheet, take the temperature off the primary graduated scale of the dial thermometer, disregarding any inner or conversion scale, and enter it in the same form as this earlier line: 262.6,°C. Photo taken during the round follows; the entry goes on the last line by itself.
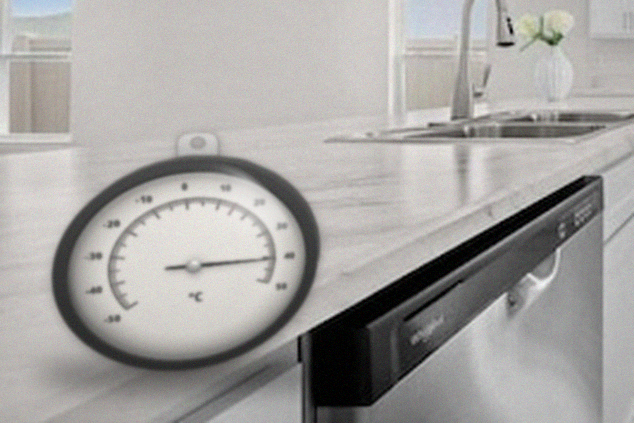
40,°C
